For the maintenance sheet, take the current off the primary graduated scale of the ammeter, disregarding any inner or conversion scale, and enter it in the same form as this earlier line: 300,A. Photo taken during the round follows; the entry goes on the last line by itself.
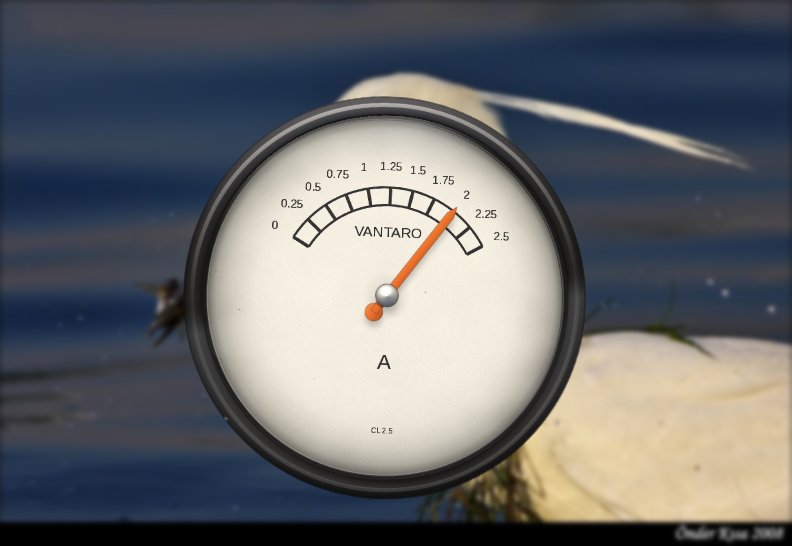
2,A
